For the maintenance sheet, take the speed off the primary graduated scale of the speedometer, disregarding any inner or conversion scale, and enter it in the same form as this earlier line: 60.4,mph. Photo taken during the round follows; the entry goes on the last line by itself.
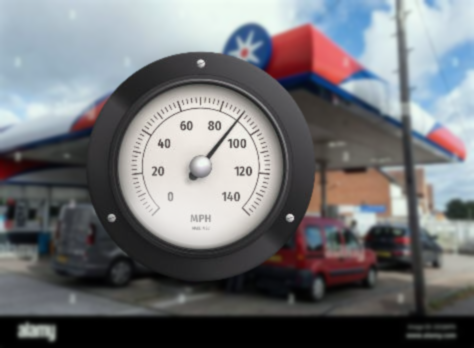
90,mph
